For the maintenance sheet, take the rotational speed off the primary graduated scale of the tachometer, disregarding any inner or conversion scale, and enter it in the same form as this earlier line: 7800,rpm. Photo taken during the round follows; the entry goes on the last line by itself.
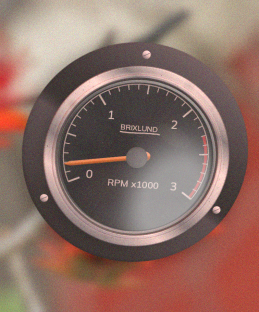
200,rpm
